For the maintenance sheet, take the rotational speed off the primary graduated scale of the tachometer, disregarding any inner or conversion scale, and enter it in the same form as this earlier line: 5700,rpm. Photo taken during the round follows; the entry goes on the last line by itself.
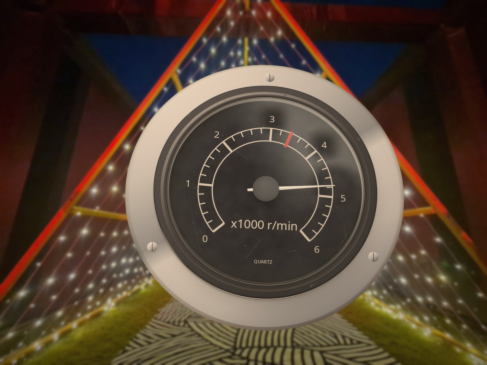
4800,rpm
